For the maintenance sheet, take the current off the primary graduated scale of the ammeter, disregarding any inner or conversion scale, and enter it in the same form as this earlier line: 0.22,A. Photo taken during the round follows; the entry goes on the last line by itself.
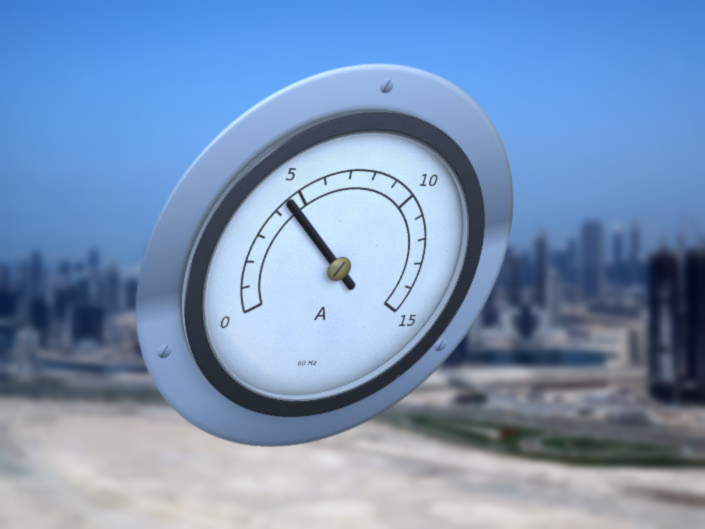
4.5,A
